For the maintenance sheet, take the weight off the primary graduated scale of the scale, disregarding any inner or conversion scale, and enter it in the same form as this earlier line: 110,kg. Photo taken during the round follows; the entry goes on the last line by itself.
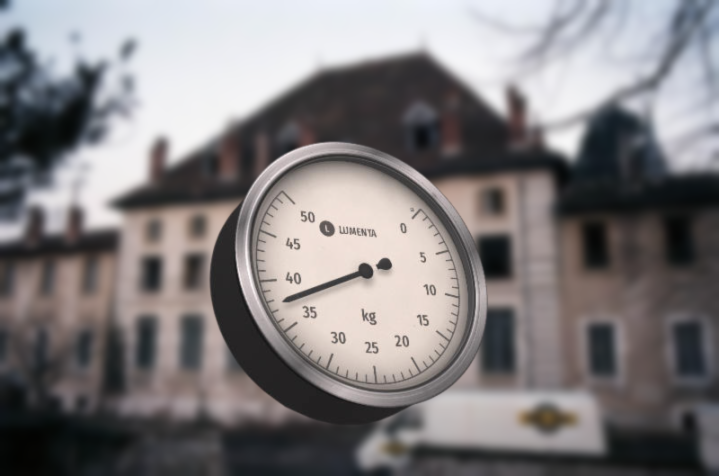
37.5,kg
